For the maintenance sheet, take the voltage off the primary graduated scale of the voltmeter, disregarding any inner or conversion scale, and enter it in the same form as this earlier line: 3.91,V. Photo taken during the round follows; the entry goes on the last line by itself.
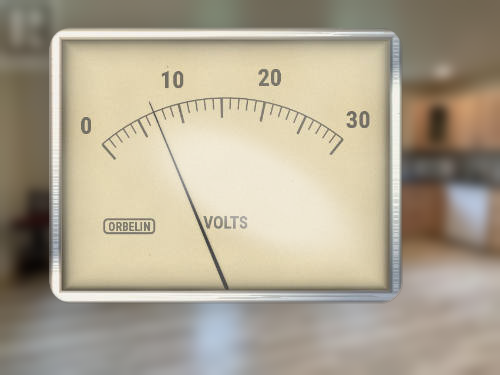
7,V
